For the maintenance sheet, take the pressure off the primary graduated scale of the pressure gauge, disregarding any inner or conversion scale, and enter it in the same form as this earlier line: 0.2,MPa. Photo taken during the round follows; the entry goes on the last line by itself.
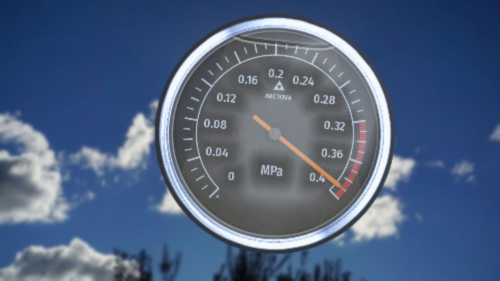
0.39,MPa
